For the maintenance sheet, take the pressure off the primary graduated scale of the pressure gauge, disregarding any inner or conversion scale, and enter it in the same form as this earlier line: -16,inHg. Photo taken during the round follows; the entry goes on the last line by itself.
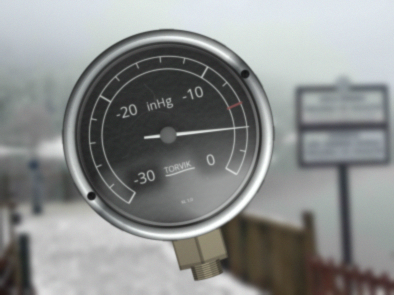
-4,inHg
